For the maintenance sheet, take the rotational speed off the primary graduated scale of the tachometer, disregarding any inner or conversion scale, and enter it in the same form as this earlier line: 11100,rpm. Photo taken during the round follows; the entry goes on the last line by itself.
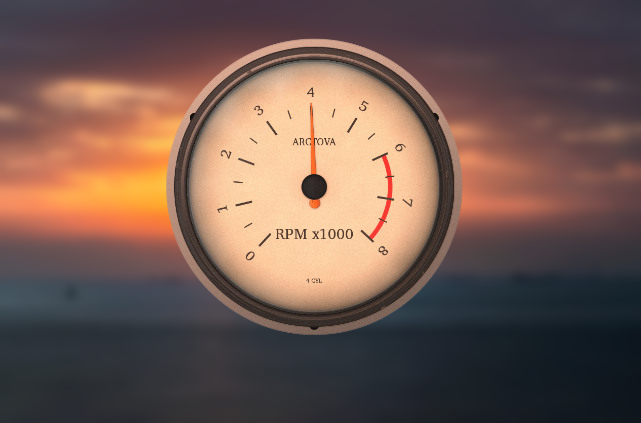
4000,rpm
